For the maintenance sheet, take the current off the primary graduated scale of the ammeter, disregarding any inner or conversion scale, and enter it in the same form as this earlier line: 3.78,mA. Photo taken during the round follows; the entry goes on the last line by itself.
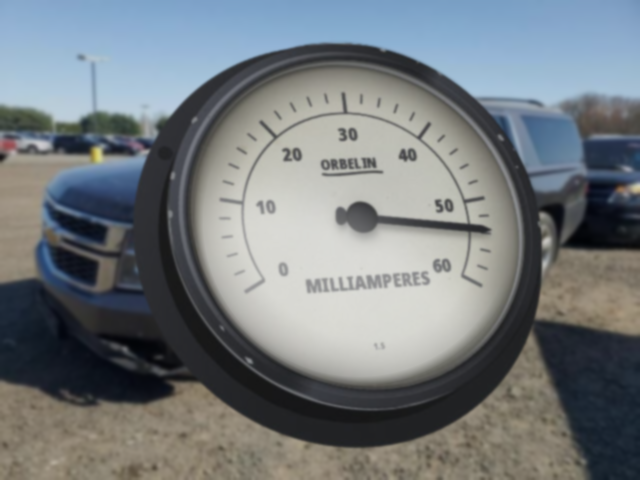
54,mA
